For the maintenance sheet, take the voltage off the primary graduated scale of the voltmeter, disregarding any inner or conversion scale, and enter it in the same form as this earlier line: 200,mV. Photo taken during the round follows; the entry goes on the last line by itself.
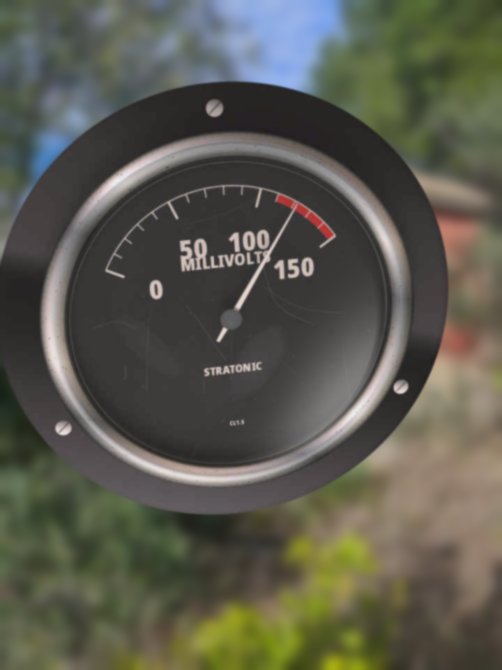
120,mV
